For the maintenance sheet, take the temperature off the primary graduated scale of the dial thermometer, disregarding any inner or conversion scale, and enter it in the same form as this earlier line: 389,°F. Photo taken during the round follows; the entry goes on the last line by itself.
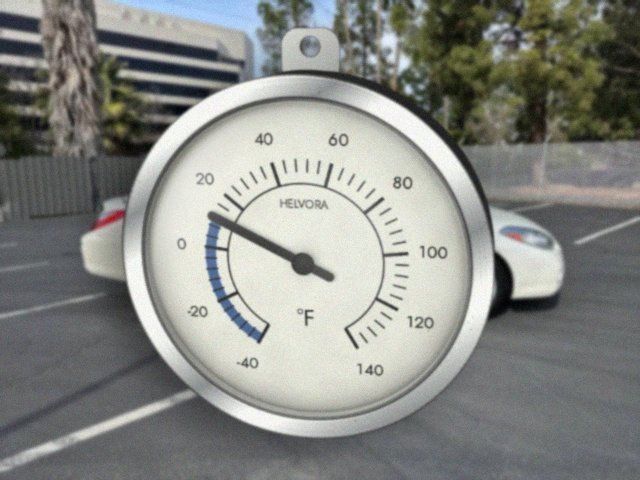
12,°F
